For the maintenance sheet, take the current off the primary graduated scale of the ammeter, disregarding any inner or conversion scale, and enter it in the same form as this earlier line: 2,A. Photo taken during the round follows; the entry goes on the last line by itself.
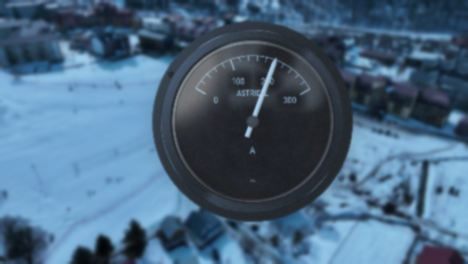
200,A
